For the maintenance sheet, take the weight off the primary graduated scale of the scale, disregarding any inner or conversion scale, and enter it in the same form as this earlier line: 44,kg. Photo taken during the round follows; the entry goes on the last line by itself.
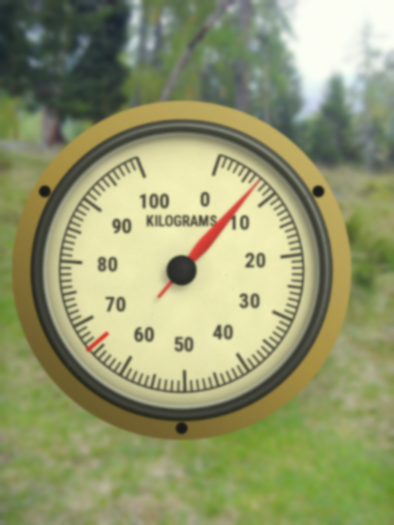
7,kg
